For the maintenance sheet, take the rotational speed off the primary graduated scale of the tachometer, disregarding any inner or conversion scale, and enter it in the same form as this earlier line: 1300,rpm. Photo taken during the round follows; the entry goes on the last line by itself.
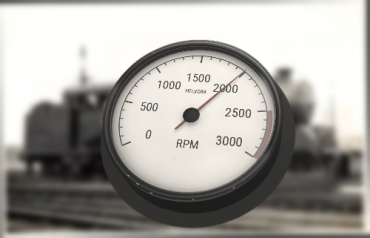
2000,rpm
